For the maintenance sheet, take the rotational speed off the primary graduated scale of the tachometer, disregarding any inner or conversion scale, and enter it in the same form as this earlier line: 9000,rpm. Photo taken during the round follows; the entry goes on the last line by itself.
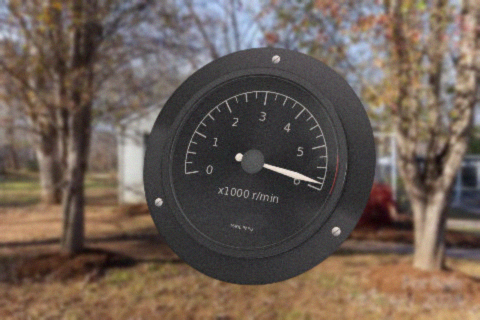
5875,rpm
